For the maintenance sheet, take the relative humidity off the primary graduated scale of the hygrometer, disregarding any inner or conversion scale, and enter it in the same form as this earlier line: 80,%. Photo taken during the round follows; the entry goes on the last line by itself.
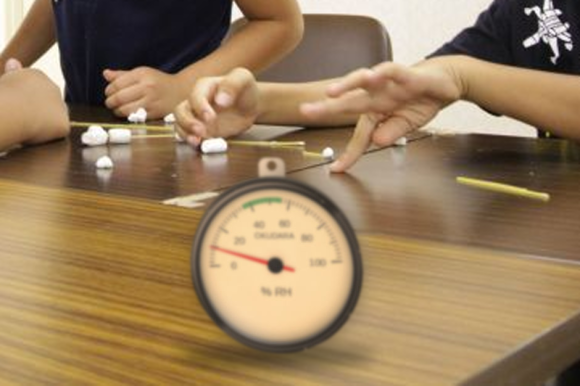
10,%
